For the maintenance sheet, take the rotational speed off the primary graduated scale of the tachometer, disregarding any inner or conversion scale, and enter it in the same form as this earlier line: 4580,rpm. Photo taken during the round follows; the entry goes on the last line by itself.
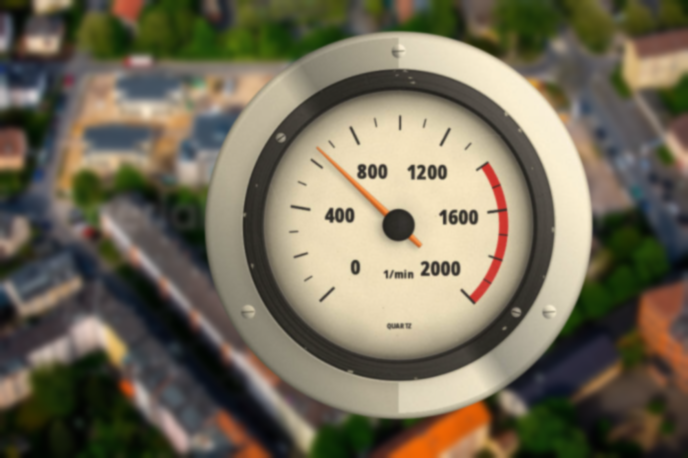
650,rpm
